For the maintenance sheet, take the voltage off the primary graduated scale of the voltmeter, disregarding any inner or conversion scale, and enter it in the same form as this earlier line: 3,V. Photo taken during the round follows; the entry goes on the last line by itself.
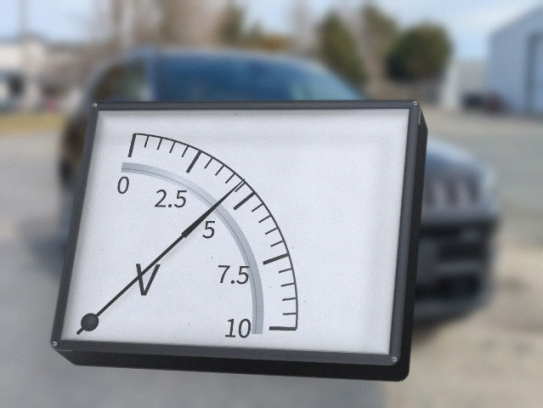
4.5,V
